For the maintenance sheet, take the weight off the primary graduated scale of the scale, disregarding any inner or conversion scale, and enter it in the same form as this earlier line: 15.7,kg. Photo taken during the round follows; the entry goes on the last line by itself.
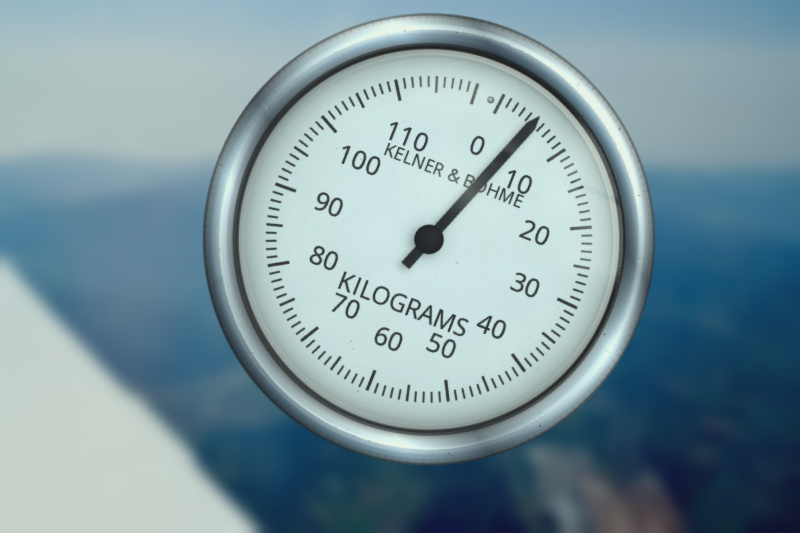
5,kg
